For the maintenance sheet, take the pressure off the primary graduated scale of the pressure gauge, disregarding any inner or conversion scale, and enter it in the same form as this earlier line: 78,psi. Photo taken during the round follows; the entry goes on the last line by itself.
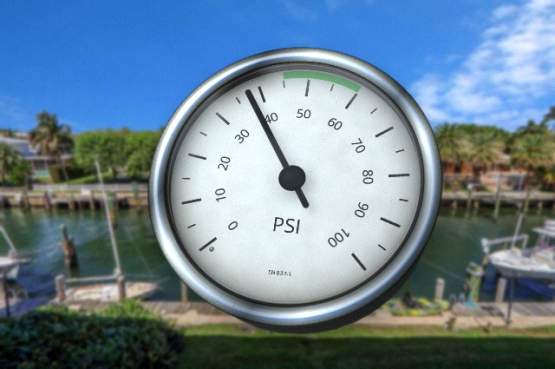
37.5,psi
